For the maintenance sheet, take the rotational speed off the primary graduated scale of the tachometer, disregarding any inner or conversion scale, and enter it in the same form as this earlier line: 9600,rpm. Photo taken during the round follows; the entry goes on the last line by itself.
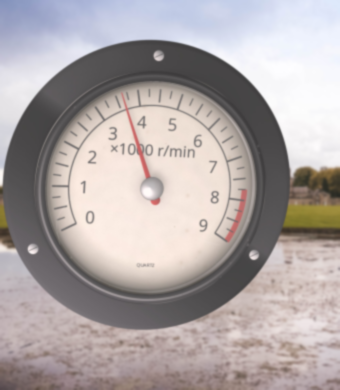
3625,rpm
